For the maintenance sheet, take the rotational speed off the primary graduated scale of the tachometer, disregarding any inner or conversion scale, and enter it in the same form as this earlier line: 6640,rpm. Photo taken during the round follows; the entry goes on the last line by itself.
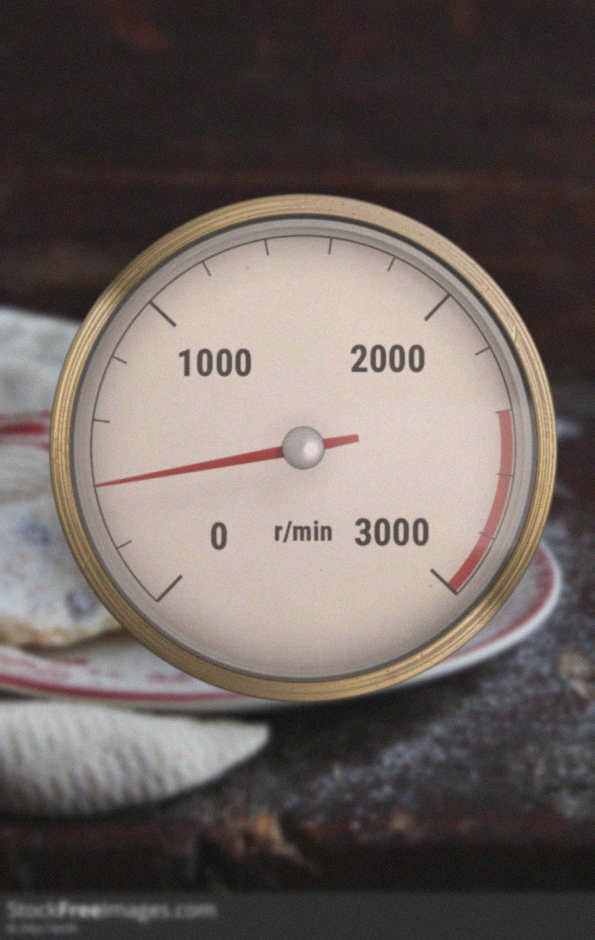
400,rpm
